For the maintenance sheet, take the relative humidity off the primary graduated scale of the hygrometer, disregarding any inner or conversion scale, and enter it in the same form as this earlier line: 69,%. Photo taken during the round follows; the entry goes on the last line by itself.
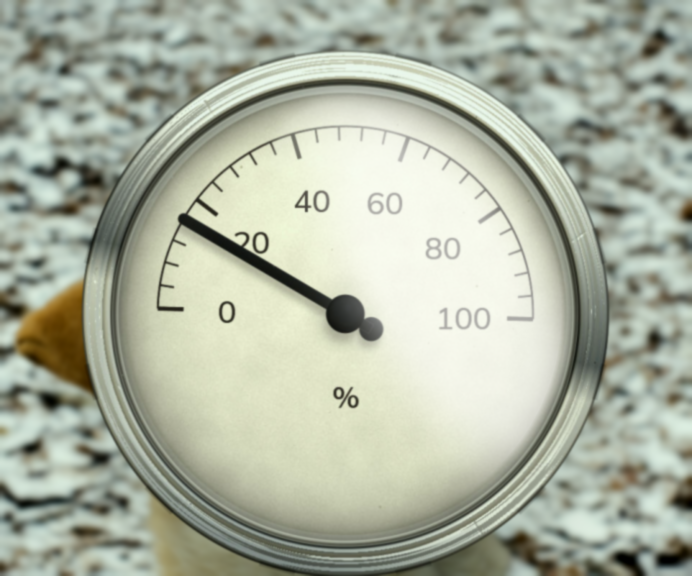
16,%
